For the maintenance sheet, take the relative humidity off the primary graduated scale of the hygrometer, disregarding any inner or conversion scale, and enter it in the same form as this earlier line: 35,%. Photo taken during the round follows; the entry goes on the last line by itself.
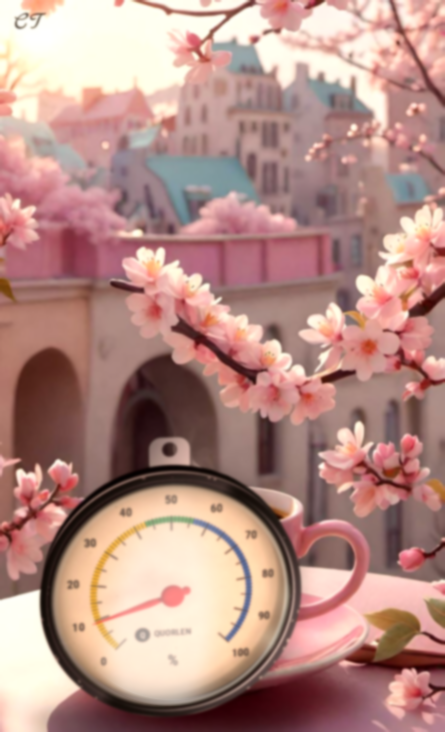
10,%
